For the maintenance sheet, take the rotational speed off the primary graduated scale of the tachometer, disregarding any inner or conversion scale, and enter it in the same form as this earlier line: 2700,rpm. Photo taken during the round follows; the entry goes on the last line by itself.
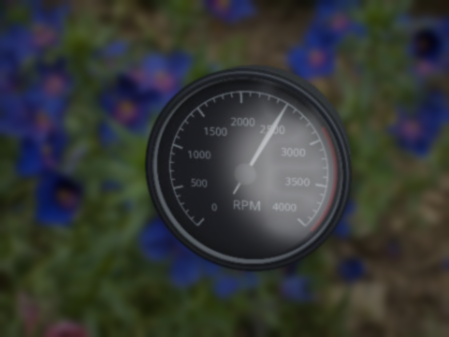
2500,rpm
